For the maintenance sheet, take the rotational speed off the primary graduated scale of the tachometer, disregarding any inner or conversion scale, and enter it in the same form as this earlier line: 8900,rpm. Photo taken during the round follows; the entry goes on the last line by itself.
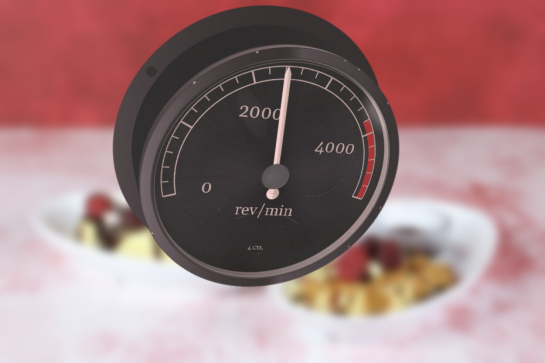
2400,rpm
